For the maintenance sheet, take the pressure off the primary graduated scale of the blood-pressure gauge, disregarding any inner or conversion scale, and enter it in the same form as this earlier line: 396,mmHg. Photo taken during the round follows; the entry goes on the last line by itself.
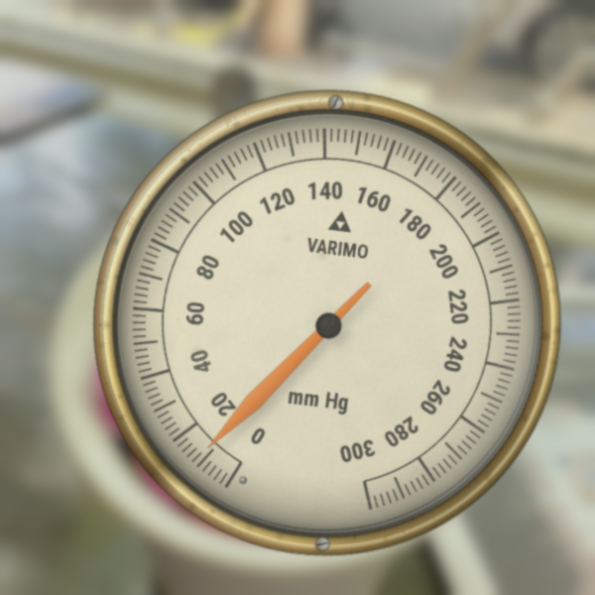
12,mmHg
